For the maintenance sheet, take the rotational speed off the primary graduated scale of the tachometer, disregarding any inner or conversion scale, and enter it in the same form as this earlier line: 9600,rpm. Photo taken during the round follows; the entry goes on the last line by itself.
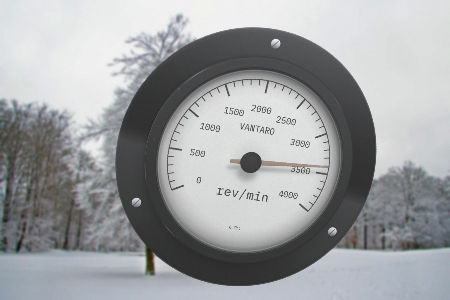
3400,rpm
